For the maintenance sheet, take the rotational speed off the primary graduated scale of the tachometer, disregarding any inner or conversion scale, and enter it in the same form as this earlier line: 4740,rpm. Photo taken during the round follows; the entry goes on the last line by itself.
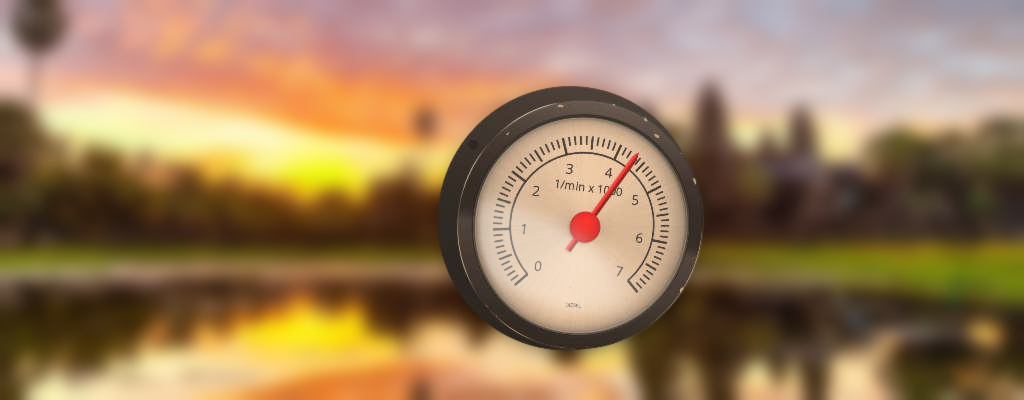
4300,rpm
